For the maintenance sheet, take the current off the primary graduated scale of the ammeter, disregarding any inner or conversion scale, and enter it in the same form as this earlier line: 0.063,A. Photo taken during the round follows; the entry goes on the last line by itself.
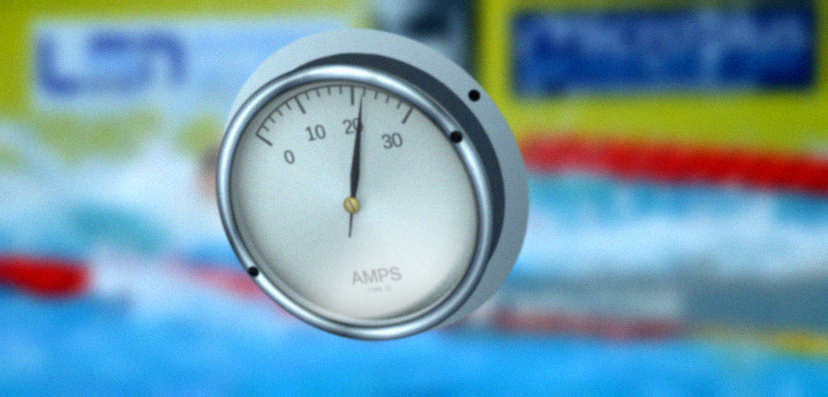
22,A
